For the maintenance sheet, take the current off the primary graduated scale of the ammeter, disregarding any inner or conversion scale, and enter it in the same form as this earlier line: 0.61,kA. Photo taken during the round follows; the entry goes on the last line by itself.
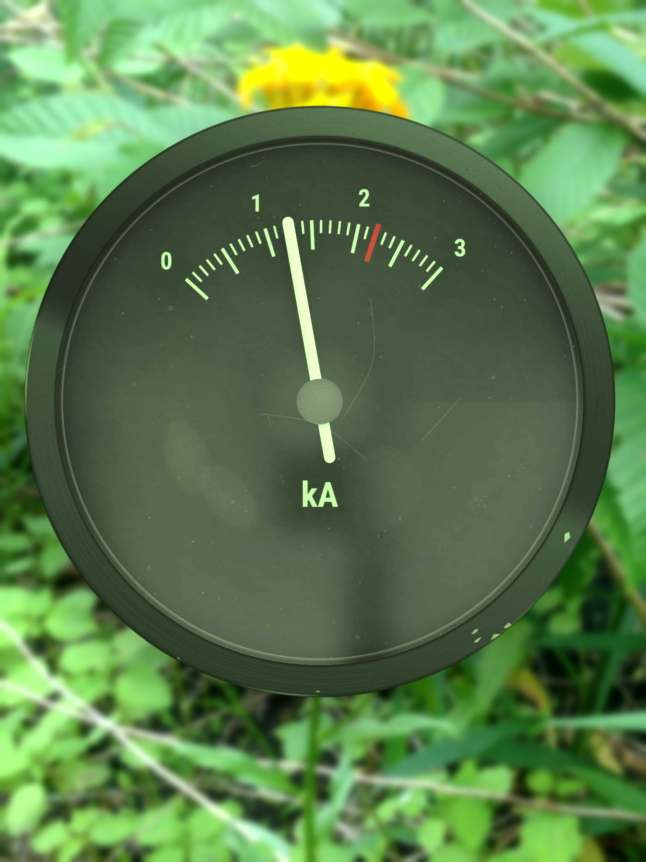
1.25,kA
